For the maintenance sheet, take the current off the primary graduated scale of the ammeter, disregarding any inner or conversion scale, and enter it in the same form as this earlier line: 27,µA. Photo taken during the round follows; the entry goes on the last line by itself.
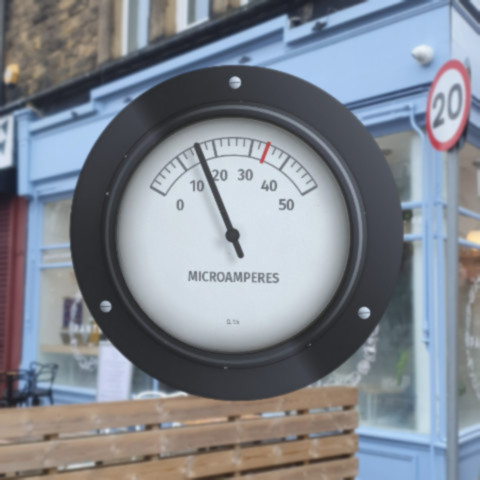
16,µA
